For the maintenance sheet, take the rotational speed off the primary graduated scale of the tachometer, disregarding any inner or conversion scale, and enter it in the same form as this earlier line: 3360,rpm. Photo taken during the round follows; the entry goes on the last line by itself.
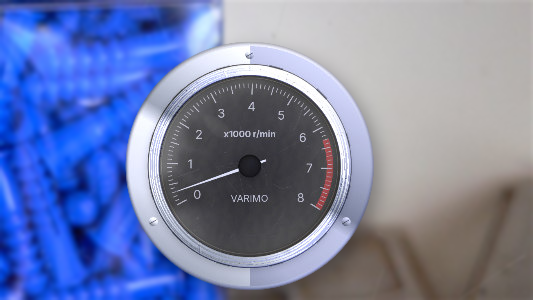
300,rpm
